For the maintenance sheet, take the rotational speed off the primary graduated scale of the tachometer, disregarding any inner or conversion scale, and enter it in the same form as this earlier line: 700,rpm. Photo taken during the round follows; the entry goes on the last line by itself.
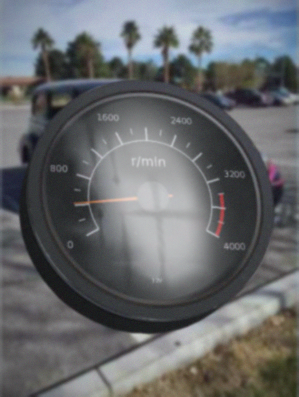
400,rpm
